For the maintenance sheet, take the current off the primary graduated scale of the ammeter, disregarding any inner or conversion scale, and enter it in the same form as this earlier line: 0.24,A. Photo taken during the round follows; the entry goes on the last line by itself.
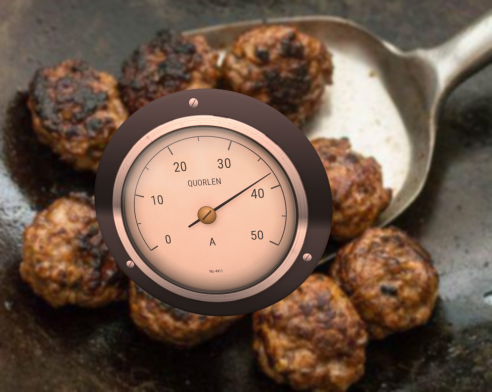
37.5,A
